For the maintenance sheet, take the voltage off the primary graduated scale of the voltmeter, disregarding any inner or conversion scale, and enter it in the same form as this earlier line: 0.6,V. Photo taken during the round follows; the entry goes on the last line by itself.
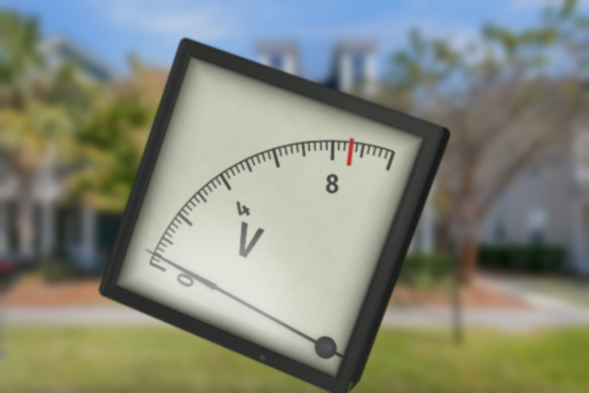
0.4,V
